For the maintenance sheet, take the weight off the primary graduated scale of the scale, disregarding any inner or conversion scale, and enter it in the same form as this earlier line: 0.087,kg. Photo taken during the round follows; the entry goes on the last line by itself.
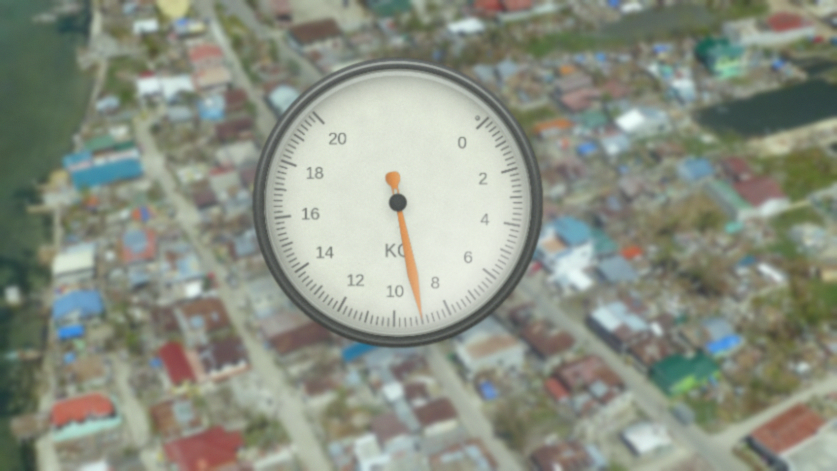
9,kg
